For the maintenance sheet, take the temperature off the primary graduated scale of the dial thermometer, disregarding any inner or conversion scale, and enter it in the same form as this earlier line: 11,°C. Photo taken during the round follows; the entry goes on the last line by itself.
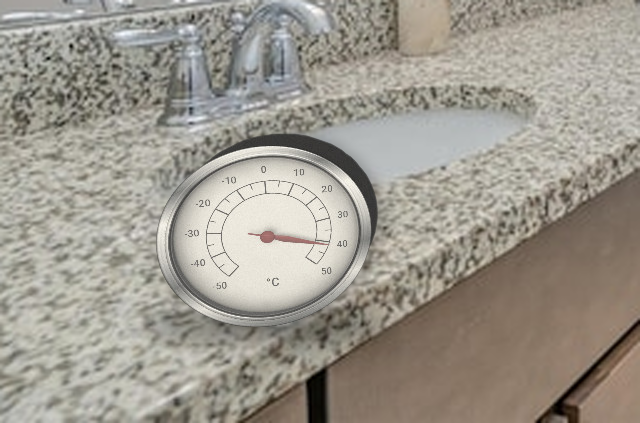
40,°C
